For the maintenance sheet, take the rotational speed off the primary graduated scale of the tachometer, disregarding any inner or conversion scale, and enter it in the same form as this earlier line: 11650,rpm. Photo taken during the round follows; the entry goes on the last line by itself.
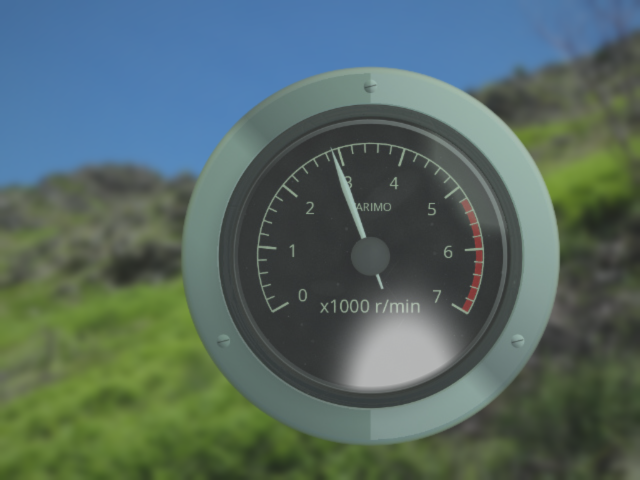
2900,rpm
